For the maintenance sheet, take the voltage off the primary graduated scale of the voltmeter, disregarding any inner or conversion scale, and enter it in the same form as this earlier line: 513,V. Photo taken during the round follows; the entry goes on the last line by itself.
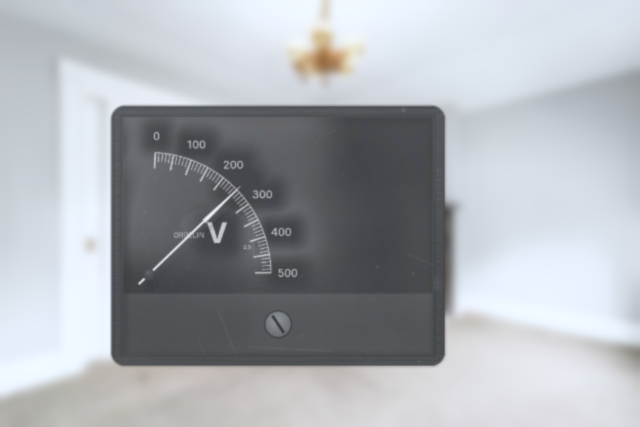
250,V
